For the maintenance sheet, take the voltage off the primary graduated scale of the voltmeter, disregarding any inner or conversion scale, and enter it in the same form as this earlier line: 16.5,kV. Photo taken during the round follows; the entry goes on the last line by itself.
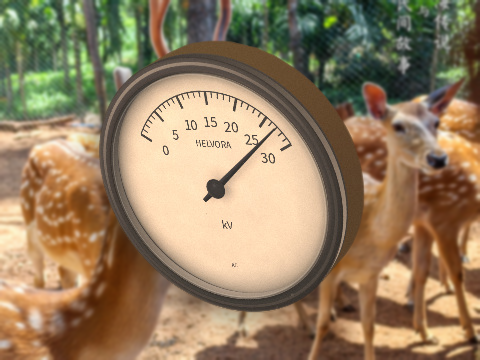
27,kV
